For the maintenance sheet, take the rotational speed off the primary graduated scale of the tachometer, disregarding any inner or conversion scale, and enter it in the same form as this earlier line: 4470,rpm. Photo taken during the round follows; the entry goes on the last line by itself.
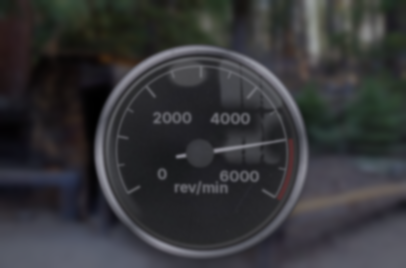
5000,rpm
